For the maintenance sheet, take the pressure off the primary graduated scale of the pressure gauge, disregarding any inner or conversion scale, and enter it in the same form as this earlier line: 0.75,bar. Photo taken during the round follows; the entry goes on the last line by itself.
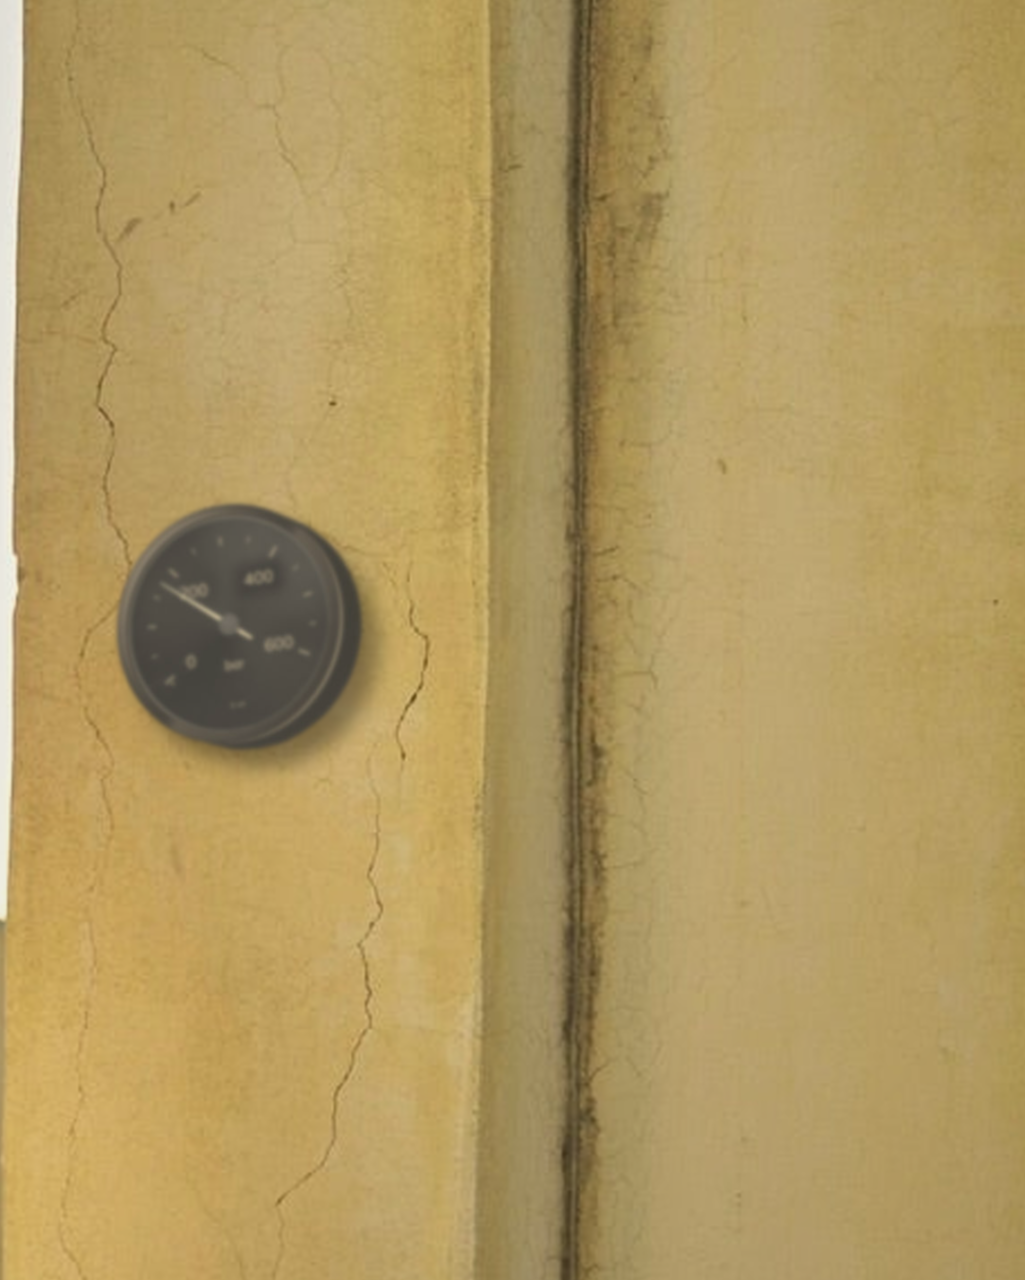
175,bar
